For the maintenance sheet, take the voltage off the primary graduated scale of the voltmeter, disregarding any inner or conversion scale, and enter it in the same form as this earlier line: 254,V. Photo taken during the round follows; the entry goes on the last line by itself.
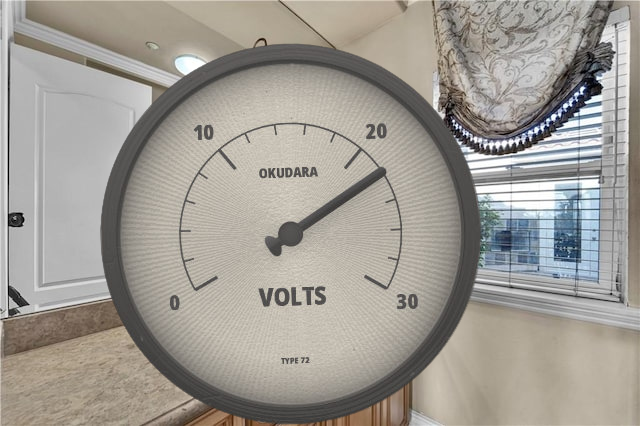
22,V
